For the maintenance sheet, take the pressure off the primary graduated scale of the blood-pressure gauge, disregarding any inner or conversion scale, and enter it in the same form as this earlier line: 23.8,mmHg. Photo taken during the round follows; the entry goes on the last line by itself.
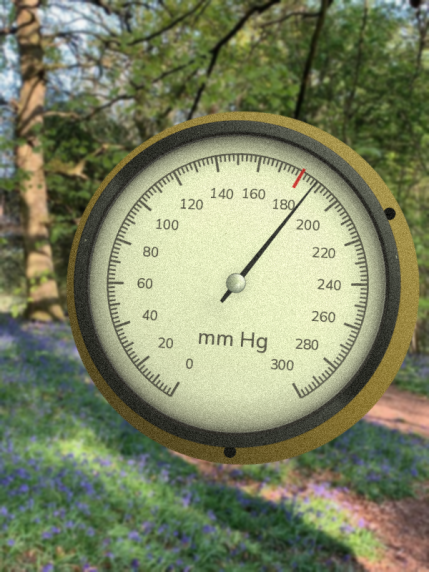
188,mmHg
